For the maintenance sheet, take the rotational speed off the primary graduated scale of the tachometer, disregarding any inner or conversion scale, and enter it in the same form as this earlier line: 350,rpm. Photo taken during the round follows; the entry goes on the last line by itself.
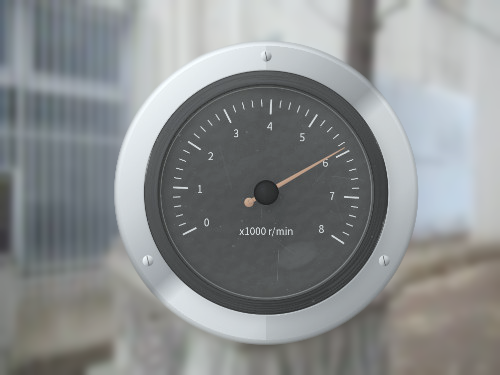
5900,rpm
